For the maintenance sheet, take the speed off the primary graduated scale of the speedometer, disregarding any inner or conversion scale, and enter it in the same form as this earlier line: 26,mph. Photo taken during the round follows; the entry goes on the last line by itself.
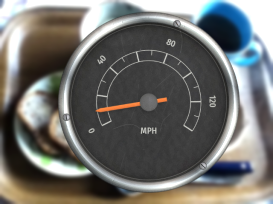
10,mph
